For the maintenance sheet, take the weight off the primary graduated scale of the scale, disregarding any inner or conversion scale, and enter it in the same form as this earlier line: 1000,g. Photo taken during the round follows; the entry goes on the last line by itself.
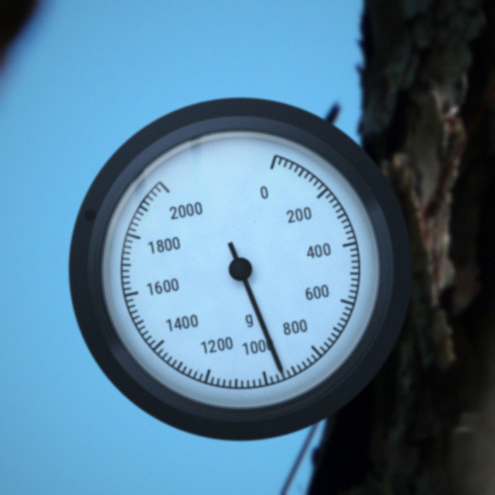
940,g
